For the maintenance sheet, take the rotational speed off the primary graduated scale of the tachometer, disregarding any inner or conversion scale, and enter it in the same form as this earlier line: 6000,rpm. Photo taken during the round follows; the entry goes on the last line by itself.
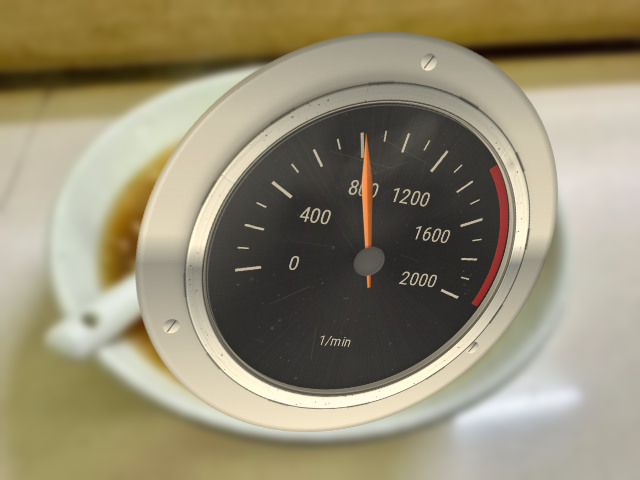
800,rpm
